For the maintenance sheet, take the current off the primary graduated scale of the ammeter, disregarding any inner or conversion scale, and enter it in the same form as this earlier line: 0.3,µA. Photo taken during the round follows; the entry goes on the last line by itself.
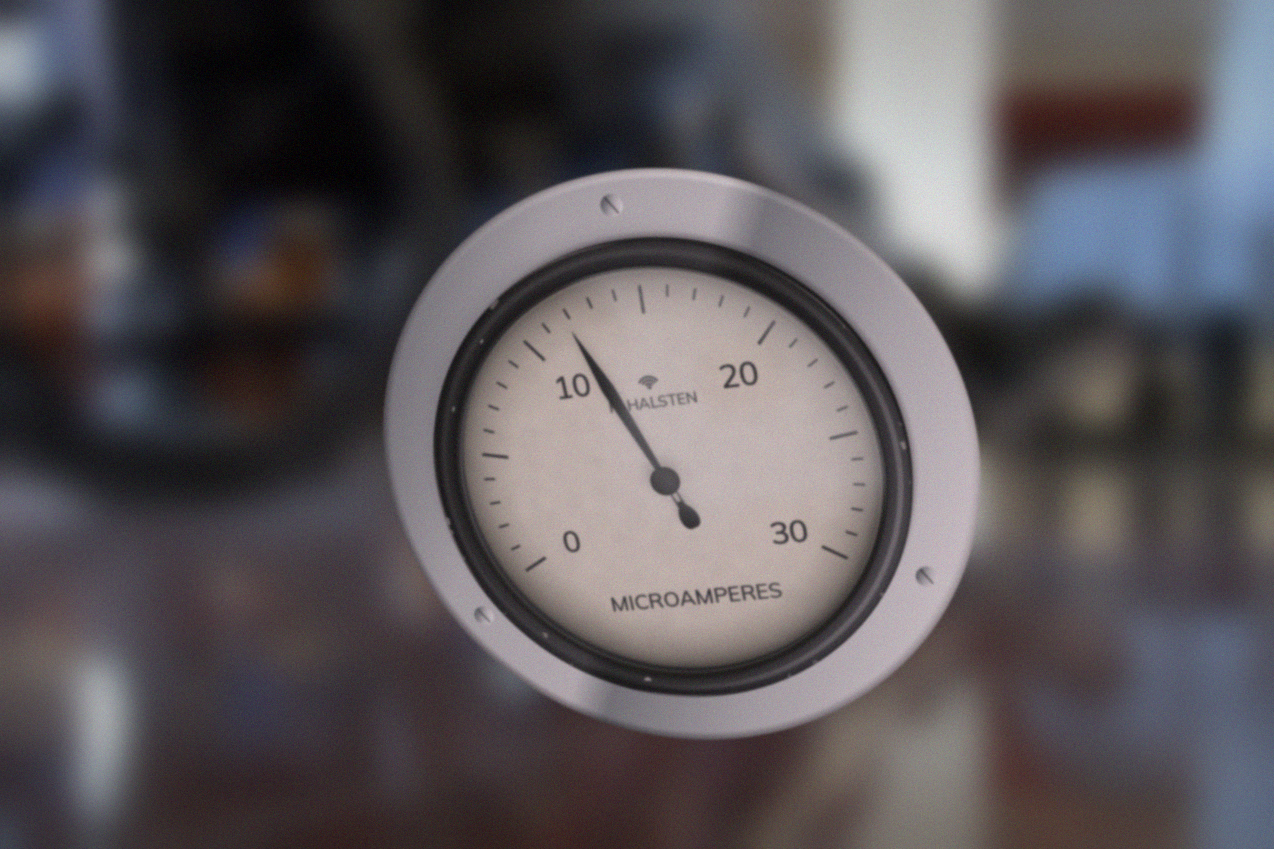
12,µA
